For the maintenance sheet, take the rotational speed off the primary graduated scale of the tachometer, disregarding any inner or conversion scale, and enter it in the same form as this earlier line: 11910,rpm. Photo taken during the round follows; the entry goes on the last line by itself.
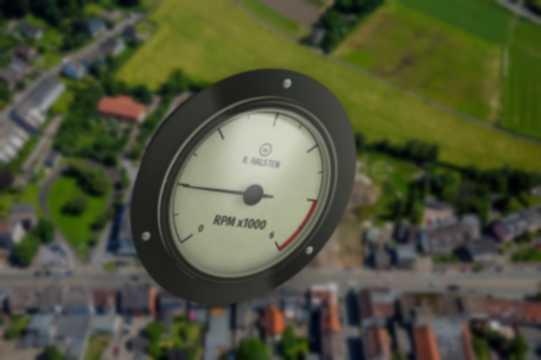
1000,rpm
